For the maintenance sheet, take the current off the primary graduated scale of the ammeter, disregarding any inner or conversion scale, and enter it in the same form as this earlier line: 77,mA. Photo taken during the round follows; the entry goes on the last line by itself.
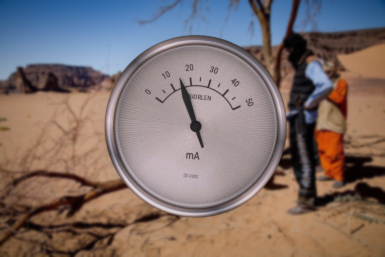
15,mA
